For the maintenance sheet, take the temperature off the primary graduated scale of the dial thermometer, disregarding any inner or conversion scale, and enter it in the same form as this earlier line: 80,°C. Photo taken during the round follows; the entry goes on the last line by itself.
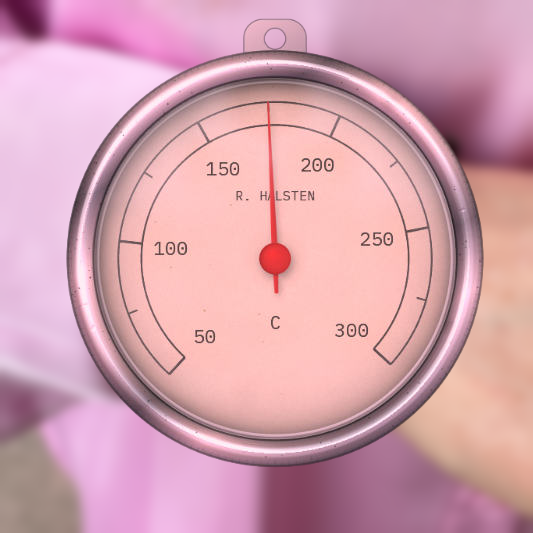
175,°C
